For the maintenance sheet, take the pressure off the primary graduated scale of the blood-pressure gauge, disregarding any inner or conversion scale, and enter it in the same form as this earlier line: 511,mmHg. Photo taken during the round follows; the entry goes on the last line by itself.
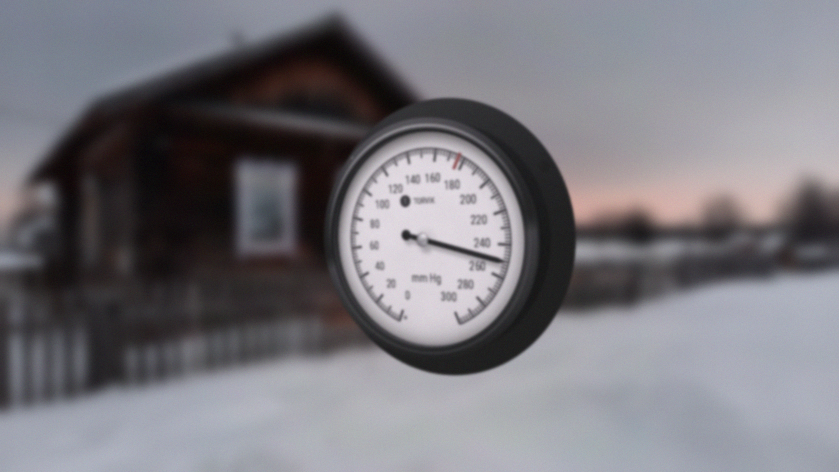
250,mmHg
